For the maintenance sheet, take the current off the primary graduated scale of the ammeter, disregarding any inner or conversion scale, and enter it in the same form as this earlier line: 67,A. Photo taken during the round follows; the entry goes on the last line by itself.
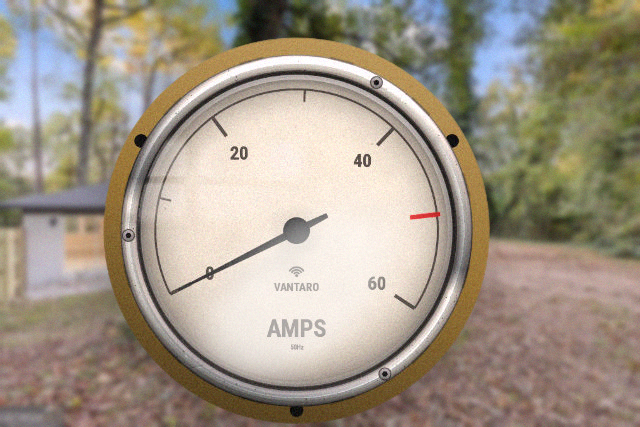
0,A
